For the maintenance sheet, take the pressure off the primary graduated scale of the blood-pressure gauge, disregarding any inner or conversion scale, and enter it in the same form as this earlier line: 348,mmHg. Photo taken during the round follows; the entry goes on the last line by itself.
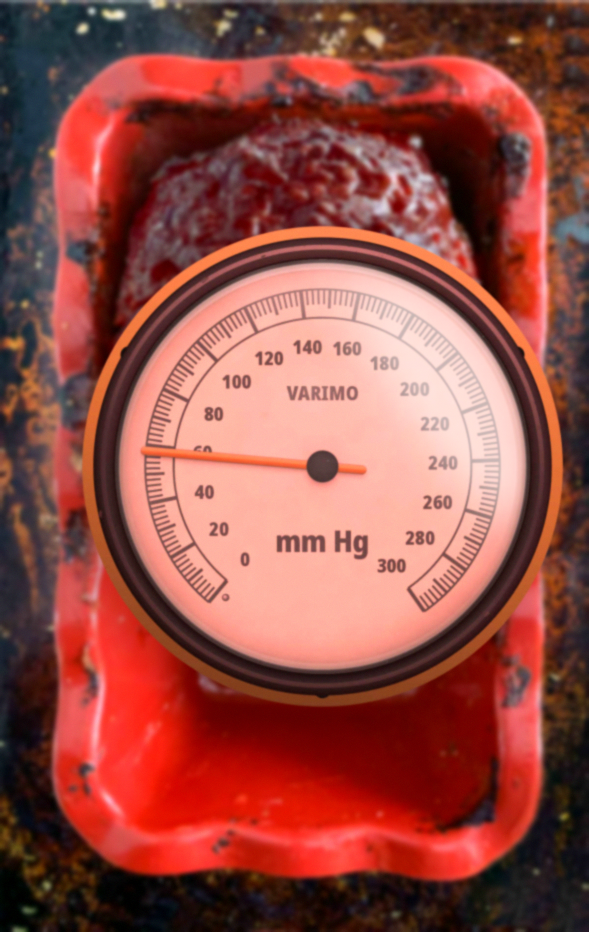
58,mmHg
